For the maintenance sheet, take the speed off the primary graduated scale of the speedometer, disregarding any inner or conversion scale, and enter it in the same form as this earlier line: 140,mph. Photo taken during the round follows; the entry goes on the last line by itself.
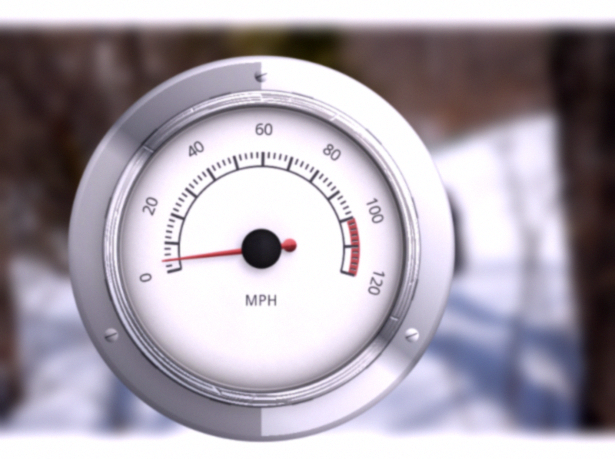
4,mph
